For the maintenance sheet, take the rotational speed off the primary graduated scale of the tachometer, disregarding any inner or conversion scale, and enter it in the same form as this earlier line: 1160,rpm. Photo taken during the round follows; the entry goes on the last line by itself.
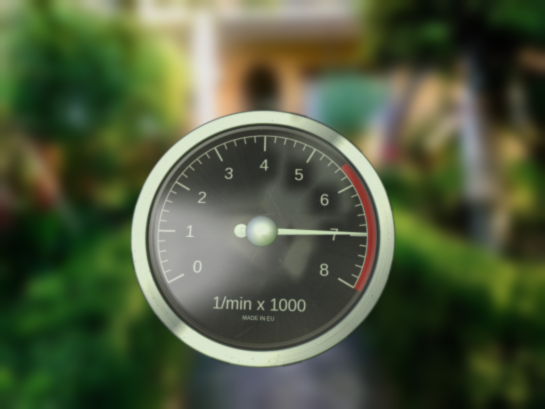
7000,rpm
